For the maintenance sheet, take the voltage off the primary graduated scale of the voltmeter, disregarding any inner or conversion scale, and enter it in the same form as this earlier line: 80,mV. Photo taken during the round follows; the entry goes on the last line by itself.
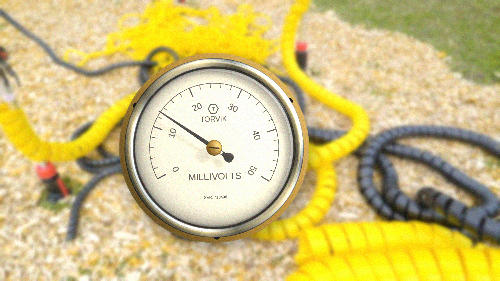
13,mV
